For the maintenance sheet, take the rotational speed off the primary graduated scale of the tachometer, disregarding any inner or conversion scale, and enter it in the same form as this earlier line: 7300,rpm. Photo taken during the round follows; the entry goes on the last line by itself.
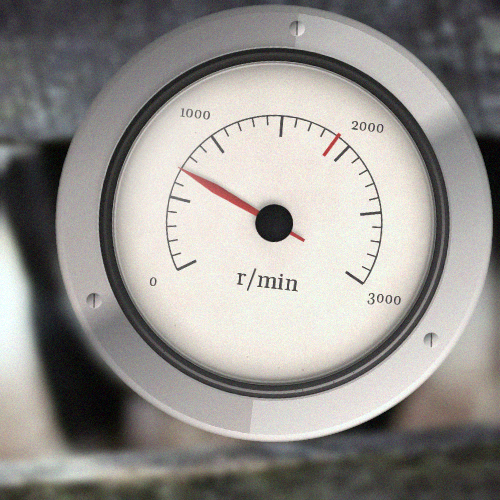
700,rpm
